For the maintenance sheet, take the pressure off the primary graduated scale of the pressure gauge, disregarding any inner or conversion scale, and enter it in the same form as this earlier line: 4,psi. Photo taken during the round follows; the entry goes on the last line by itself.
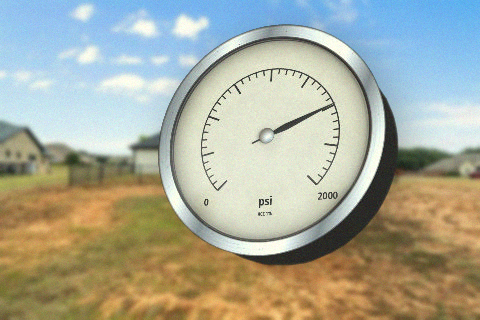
1500,psi
